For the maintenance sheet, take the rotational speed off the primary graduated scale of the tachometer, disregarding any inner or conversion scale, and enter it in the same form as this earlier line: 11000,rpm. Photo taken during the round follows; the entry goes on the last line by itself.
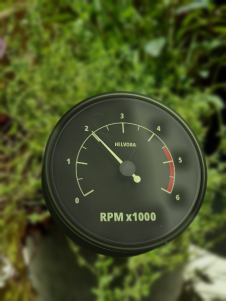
2000,rpm
